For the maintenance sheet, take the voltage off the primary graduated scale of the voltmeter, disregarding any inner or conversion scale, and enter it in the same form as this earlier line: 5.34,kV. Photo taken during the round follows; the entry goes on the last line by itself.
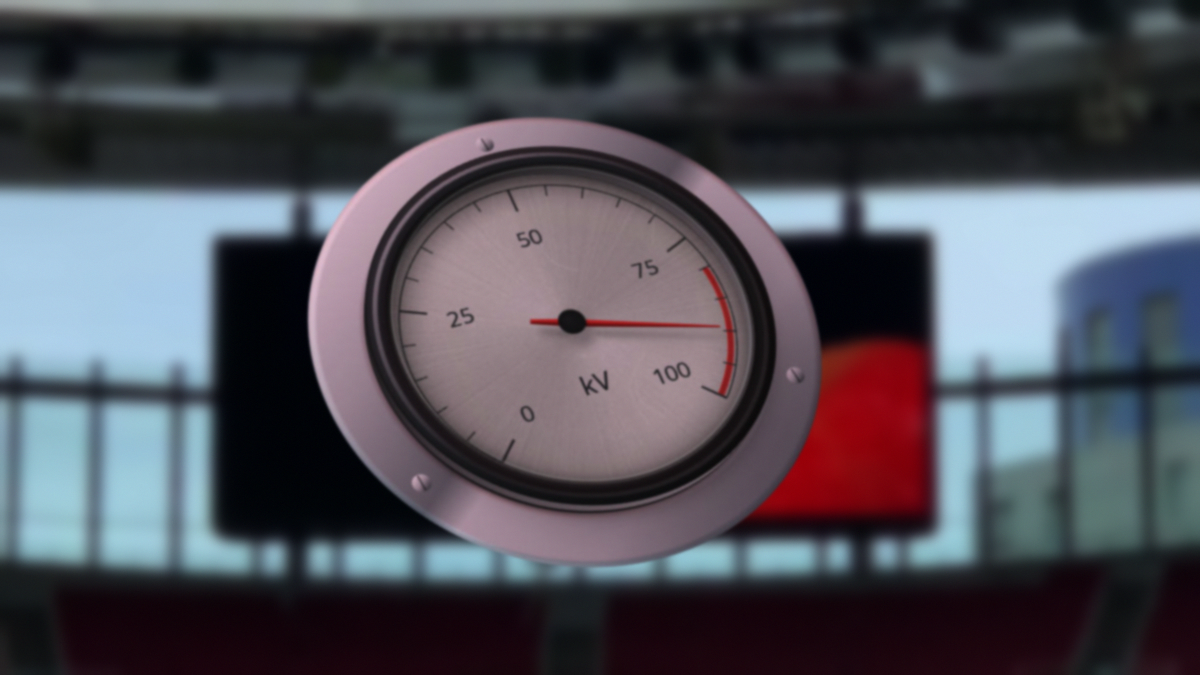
90,kV
